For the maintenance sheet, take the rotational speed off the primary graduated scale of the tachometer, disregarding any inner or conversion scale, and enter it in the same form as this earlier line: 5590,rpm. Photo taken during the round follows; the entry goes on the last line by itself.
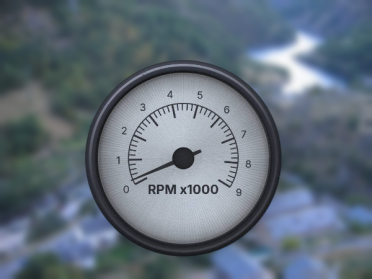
200,rpm
